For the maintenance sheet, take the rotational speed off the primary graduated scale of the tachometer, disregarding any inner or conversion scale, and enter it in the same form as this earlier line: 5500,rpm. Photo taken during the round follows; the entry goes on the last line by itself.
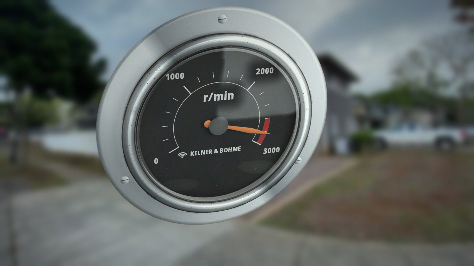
2800,rpm
